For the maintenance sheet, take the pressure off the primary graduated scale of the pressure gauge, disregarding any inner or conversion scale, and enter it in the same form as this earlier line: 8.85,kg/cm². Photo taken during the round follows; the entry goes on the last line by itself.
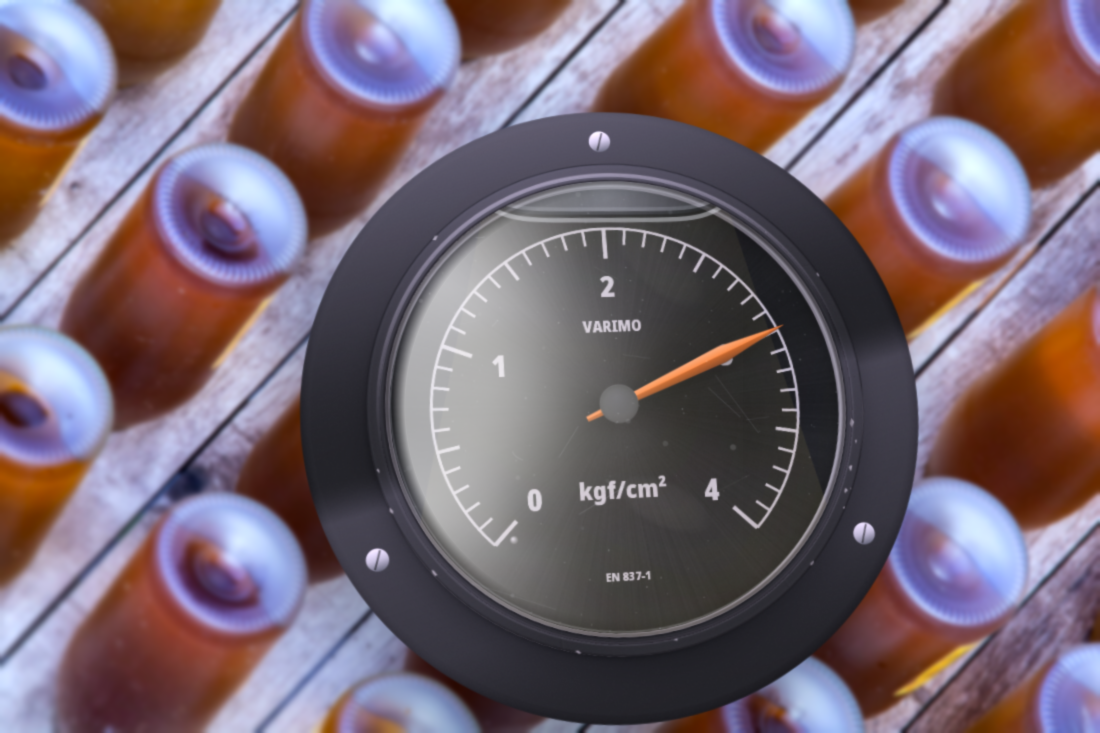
3,kg/cm²
